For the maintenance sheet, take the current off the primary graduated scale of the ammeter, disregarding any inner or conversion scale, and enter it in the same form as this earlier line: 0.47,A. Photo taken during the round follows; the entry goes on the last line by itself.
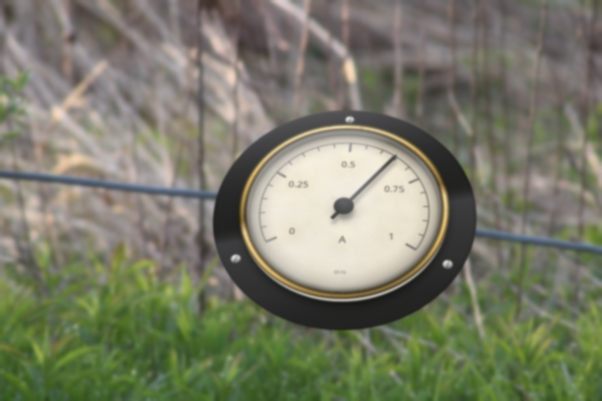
0.65,A
